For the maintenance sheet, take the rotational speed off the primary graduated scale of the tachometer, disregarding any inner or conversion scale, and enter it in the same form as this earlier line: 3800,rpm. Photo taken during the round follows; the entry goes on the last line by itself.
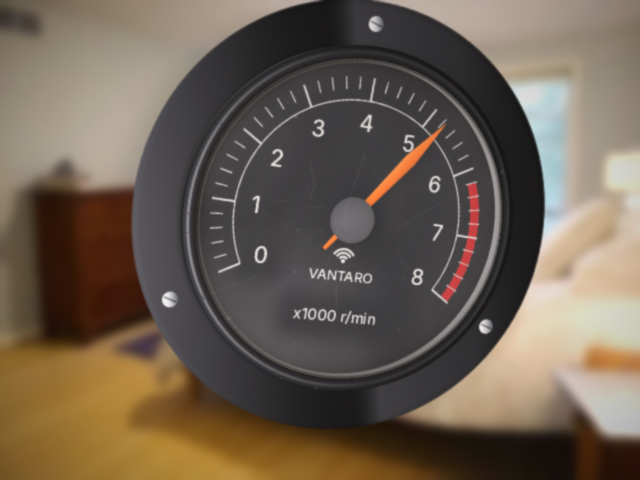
5200,rpm
